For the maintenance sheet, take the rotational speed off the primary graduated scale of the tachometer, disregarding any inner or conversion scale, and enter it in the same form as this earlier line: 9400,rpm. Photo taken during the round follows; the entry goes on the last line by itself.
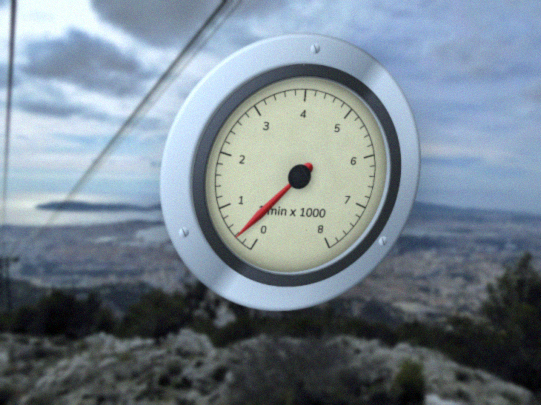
400,rpm
